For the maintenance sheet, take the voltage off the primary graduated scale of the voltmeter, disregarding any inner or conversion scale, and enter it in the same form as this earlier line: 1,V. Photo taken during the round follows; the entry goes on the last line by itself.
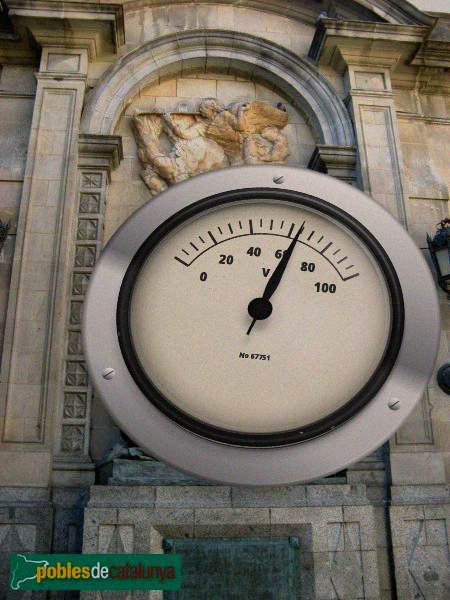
65,V
